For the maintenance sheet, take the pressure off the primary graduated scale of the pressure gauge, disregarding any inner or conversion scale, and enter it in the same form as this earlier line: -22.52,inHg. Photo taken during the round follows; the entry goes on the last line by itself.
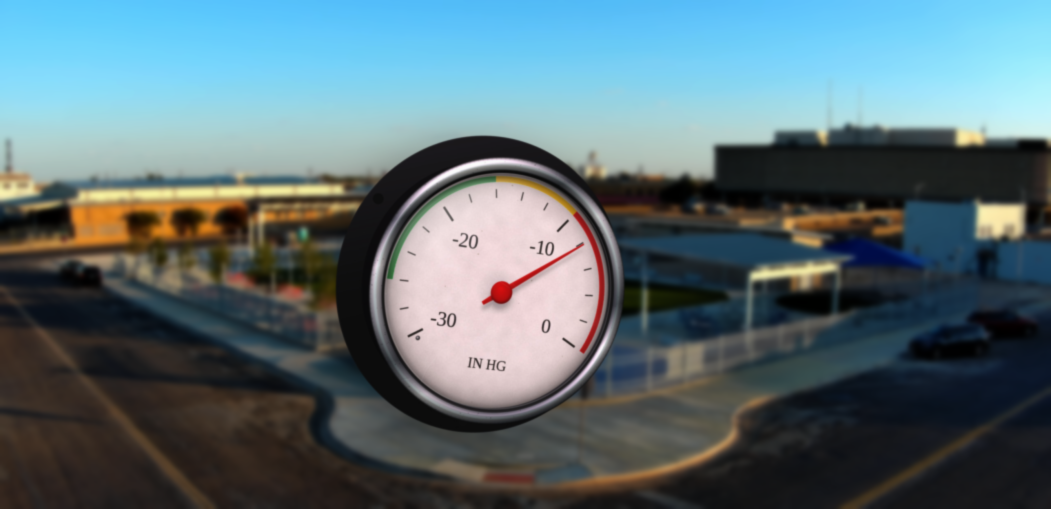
-8,inHg
